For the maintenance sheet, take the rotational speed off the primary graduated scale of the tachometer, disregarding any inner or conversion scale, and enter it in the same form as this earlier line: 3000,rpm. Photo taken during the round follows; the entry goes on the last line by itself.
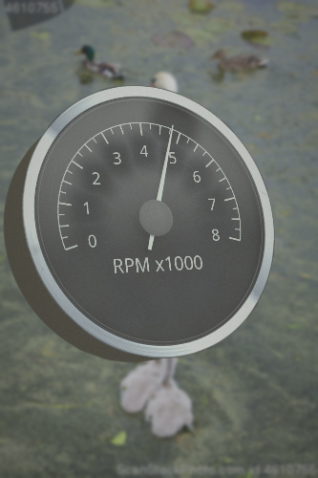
4750,rpm
